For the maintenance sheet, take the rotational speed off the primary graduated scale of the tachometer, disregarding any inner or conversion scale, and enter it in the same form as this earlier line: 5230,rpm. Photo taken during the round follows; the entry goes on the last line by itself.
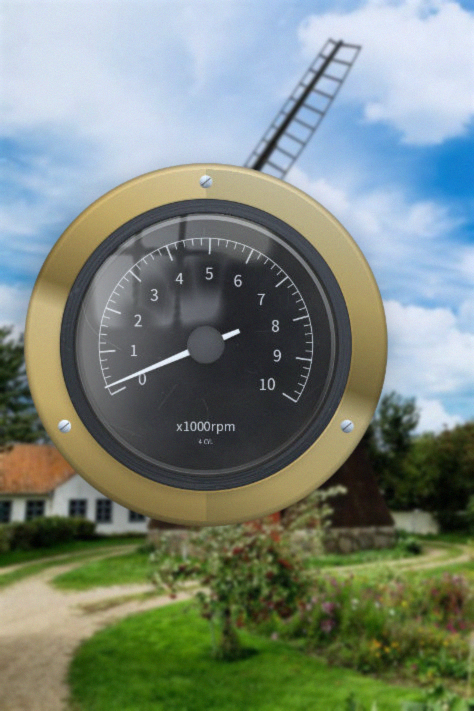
200,rpm
